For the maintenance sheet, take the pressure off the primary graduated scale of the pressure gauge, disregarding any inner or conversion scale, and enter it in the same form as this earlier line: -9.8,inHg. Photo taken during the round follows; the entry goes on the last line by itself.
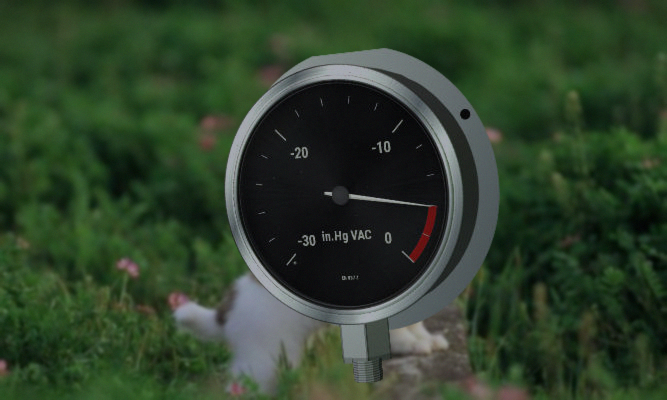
-4,inHg
